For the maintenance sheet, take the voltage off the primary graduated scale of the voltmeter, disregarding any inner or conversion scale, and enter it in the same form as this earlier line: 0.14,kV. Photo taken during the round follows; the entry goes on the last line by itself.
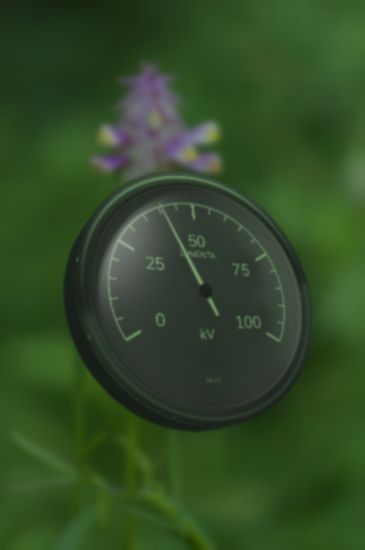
40,kV
